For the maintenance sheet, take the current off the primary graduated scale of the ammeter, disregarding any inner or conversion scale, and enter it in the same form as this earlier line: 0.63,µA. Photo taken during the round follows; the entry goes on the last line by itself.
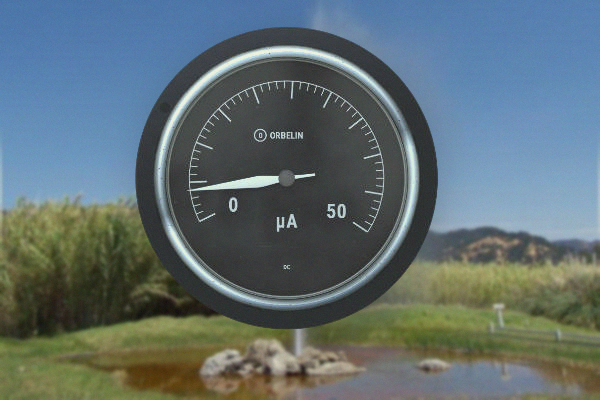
4,µA
